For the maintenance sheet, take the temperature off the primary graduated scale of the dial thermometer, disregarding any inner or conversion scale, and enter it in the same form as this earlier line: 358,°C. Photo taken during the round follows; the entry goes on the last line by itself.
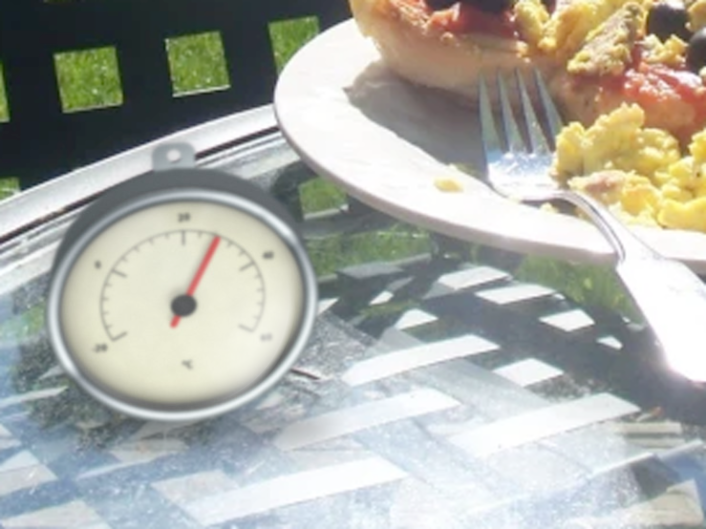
28,°C
